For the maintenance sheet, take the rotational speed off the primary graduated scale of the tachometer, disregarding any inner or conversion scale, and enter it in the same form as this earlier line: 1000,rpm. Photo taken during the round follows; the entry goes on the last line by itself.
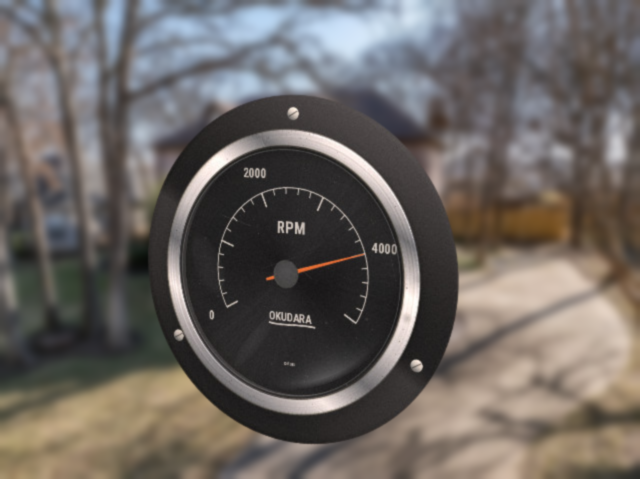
4000,rpm
